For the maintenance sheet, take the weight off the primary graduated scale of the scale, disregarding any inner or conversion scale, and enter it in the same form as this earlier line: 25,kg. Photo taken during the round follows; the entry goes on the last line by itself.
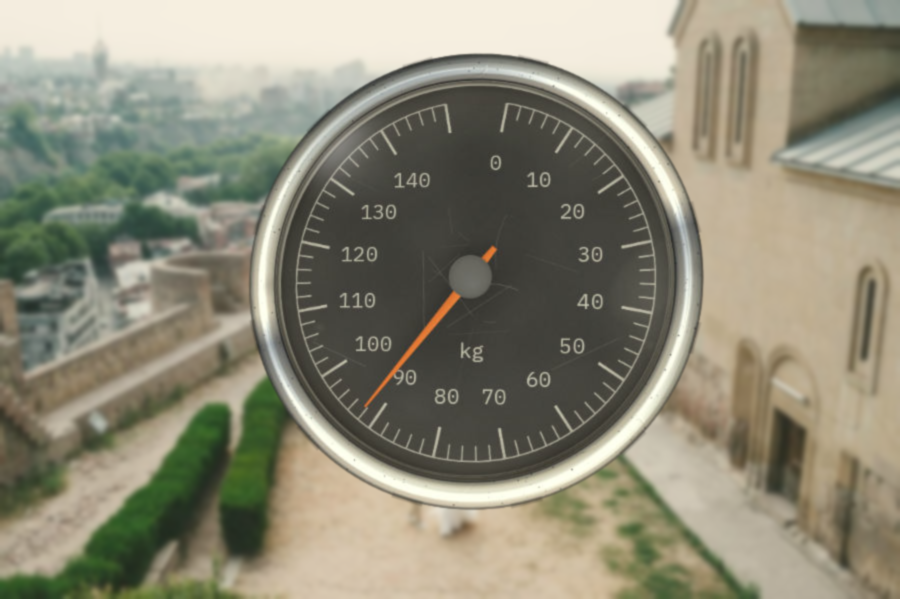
92,kg
